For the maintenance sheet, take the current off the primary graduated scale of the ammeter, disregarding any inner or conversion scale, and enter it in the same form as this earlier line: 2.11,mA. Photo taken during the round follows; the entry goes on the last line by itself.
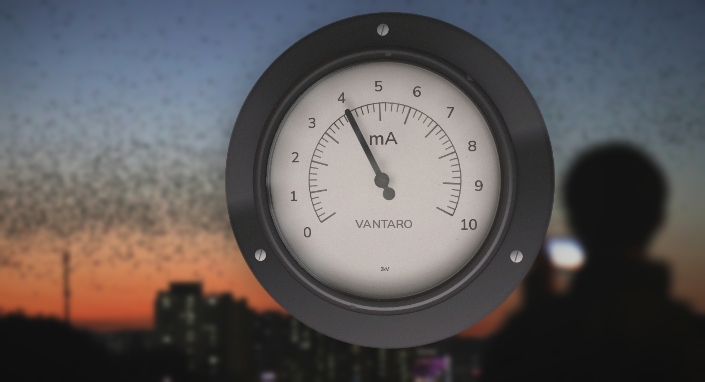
4,mA
